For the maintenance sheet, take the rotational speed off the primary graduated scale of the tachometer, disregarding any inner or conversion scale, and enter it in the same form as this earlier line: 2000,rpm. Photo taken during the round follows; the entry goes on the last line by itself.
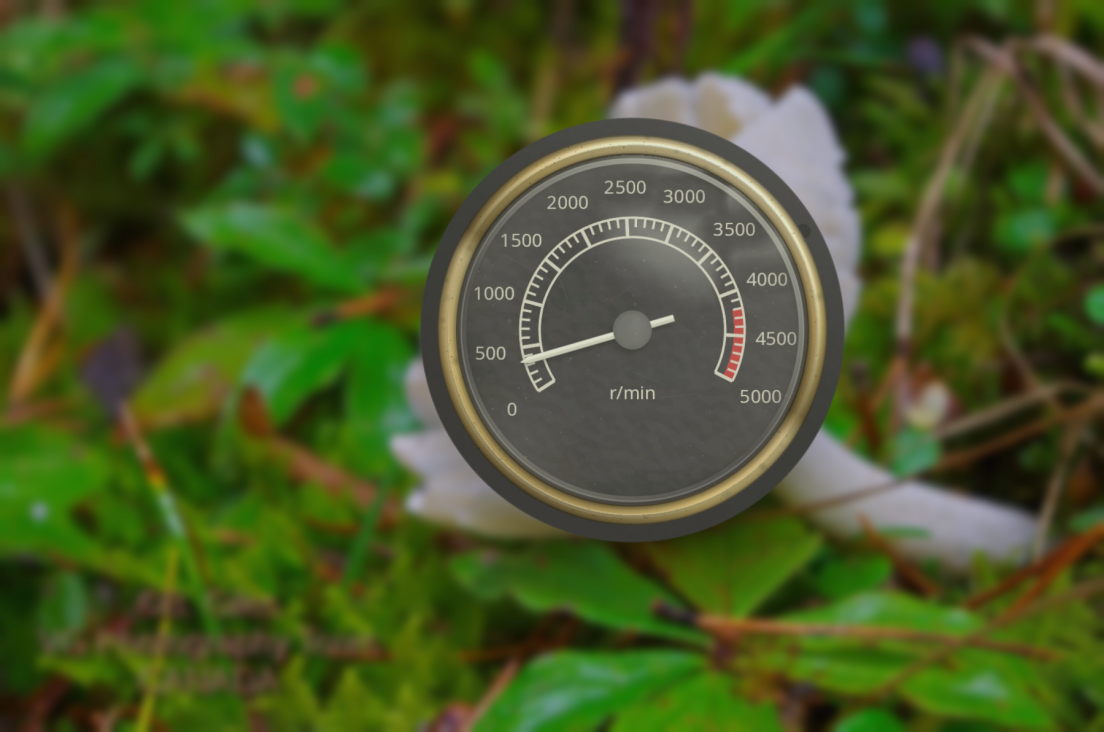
350,rpm
